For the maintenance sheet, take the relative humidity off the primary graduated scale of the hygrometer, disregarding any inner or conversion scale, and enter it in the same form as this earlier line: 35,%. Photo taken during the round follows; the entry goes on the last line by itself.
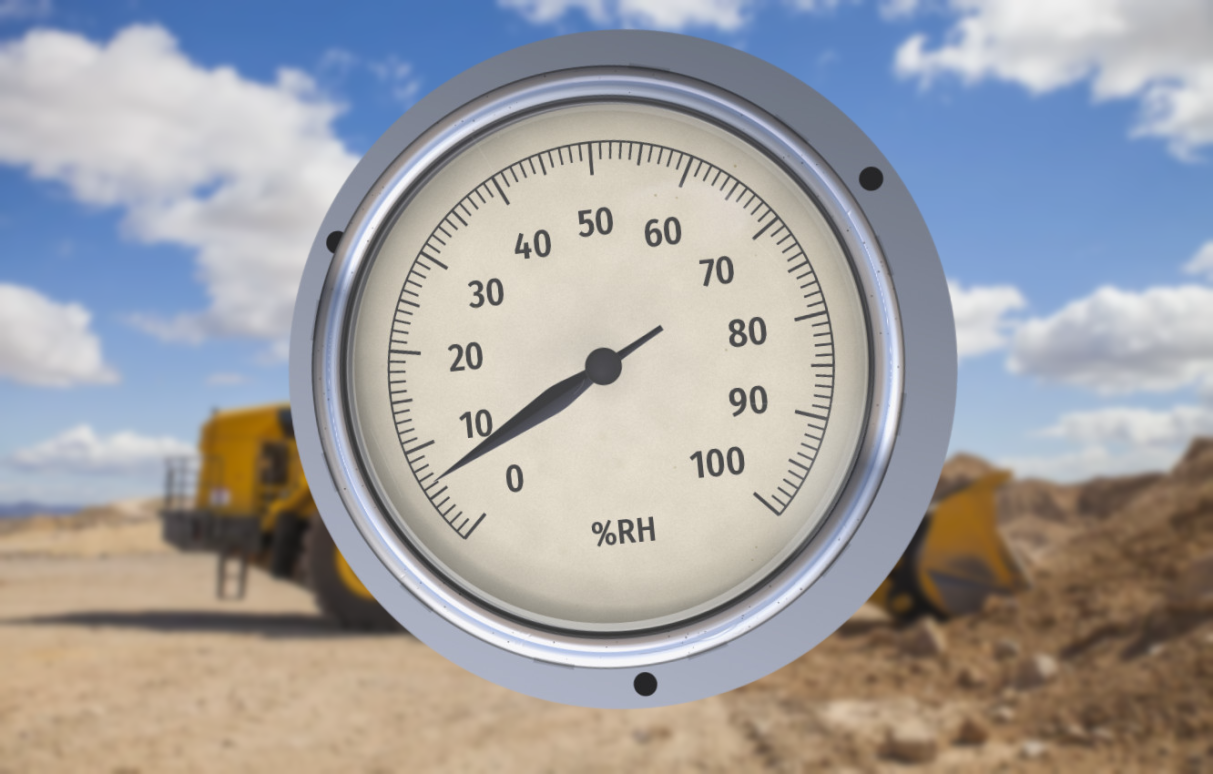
6,%
